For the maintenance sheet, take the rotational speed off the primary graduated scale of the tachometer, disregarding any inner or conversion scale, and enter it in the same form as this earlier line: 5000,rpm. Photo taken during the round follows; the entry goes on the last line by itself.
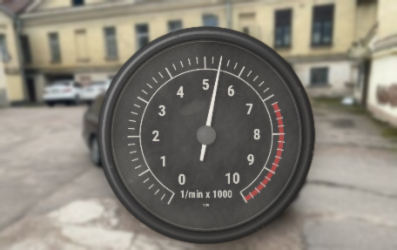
5400,rpm
